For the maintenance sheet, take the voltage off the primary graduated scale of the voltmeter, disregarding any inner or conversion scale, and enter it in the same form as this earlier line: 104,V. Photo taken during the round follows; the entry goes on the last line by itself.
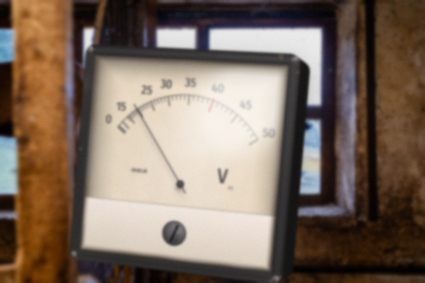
20,V
